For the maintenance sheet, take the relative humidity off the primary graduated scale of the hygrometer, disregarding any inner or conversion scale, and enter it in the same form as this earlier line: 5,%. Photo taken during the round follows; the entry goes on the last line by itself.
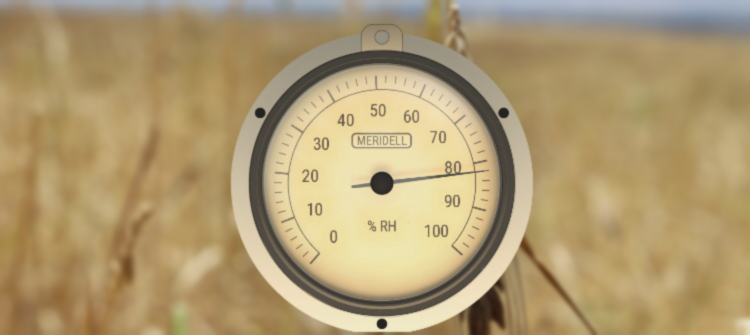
82,%
